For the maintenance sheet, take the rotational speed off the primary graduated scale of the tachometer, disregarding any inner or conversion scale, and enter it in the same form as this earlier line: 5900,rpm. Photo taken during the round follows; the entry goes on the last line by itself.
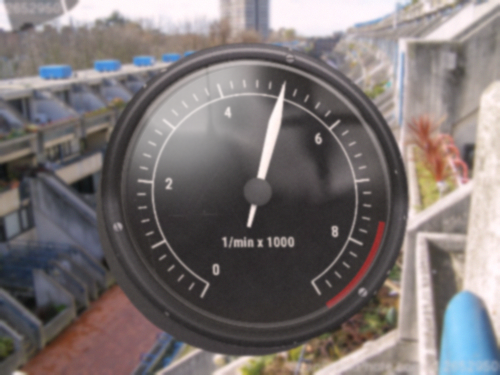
5000,rpm
